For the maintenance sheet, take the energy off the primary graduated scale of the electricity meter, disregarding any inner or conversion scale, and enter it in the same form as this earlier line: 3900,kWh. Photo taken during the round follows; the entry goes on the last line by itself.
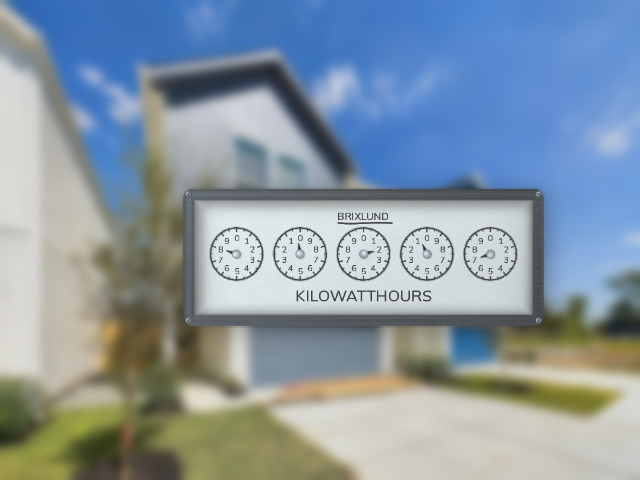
80207,kWh
